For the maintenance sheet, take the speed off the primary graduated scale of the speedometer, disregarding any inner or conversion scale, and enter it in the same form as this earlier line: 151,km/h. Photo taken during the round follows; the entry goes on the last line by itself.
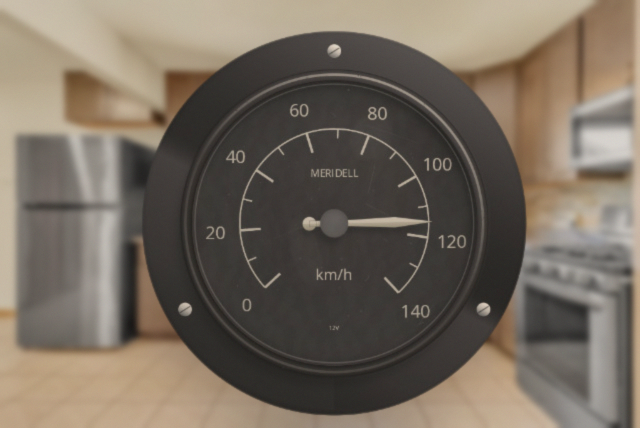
115,km/h
